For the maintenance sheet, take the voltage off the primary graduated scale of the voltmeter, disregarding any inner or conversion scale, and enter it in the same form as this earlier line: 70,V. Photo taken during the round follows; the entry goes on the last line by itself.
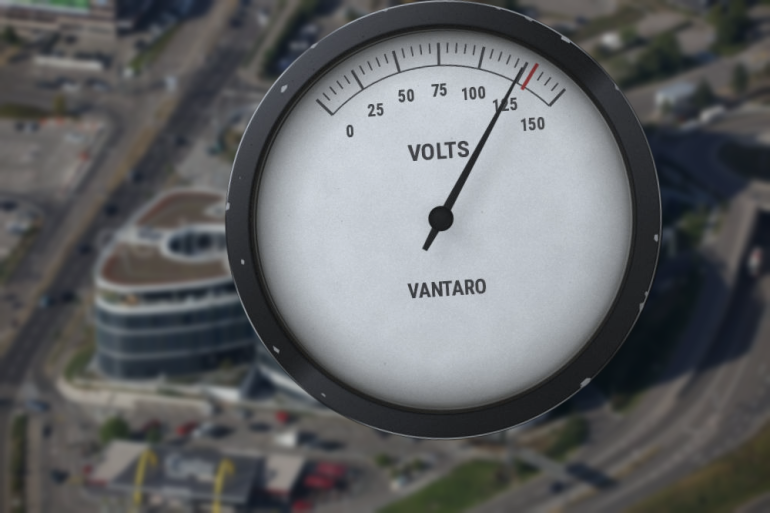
125,V
